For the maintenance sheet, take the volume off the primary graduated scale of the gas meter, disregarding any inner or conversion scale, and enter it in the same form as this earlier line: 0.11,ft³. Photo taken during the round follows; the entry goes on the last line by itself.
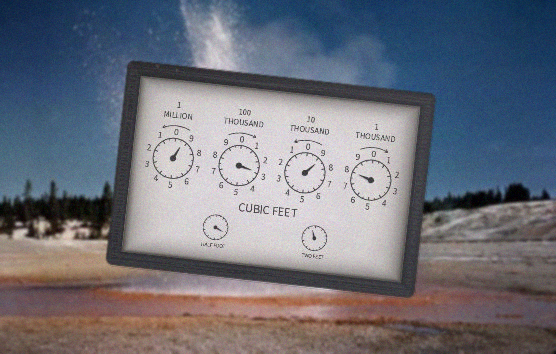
928800,ft³
